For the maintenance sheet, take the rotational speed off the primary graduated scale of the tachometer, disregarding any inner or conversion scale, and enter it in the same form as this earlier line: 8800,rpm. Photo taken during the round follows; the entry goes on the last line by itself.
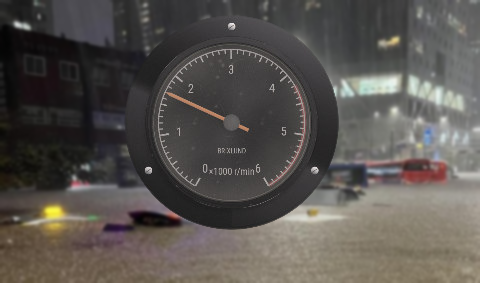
1700,rpm
